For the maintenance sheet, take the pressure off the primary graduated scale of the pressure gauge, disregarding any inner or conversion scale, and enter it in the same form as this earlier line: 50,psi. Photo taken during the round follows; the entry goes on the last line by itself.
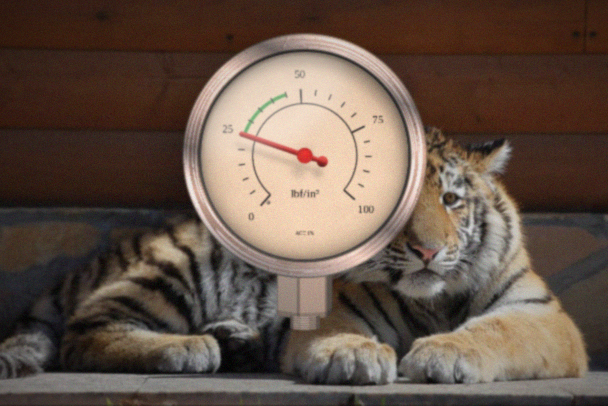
25,psi
